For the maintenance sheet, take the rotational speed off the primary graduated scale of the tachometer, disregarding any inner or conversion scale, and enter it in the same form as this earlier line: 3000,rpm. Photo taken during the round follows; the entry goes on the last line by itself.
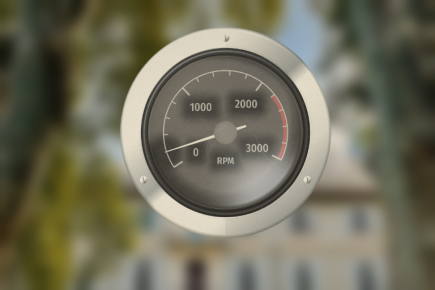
200,rpm
